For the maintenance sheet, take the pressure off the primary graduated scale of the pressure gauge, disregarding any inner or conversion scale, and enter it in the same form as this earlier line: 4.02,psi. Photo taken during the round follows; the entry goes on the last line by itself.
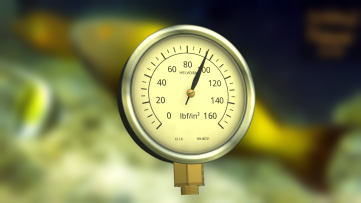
95,psi
